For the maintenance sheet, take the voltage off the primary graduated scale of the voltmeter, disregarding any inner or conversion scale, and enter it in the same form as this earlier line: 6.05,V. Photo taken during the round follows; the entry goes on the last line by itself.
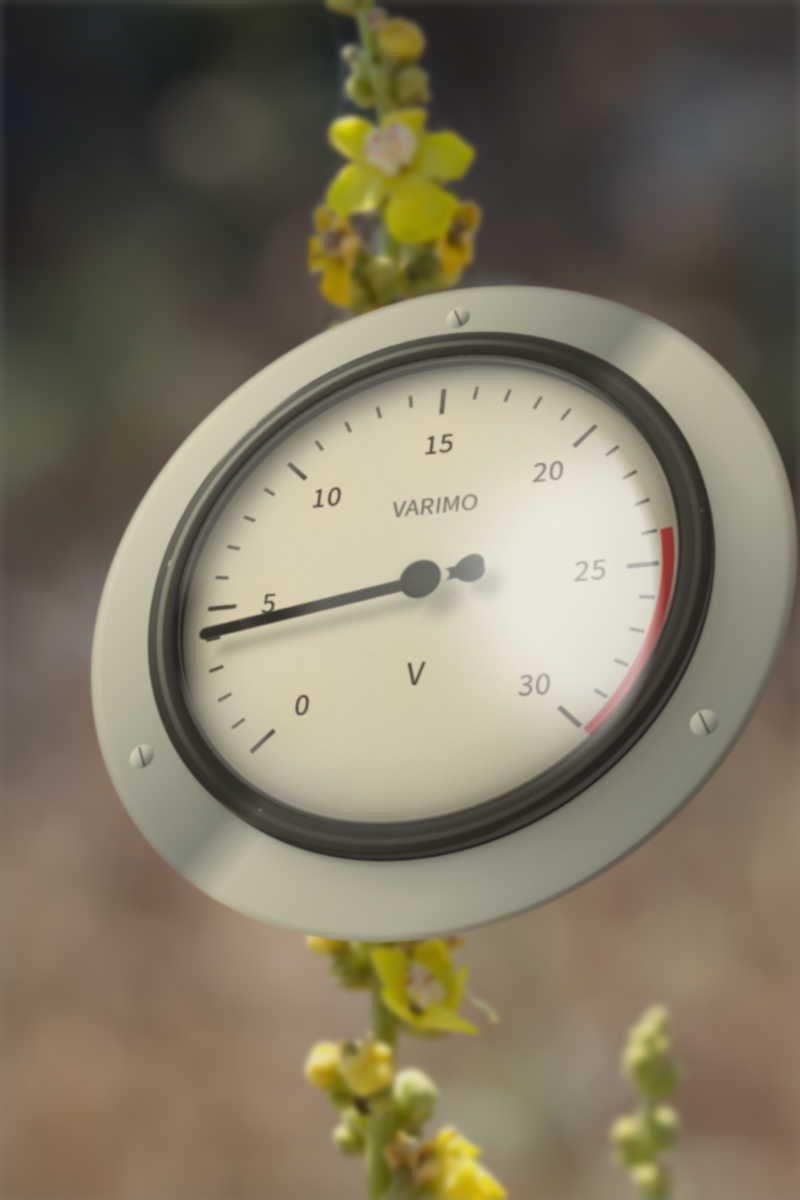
4,V
